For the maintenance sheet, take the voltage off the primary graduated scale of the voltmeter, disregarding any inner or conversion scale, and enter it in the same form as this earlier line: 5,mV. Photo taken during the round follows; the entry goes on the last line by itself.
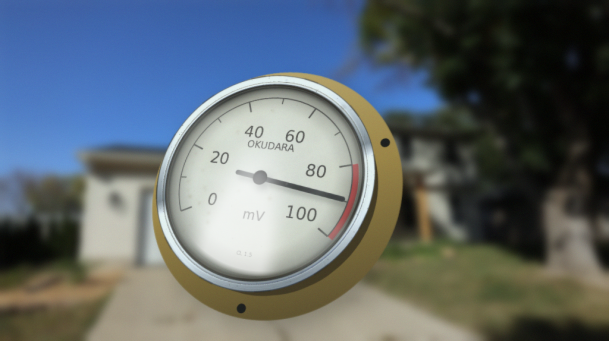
90,mV
